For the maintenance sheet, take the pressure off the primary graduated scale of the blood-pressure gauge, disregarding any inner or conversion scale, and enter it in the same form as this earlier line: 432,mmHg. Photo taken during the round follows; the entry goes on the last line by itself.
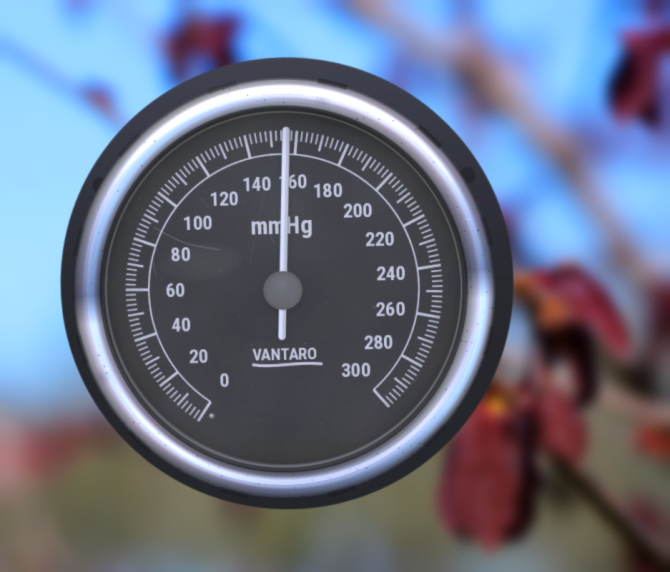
156,mmHg
